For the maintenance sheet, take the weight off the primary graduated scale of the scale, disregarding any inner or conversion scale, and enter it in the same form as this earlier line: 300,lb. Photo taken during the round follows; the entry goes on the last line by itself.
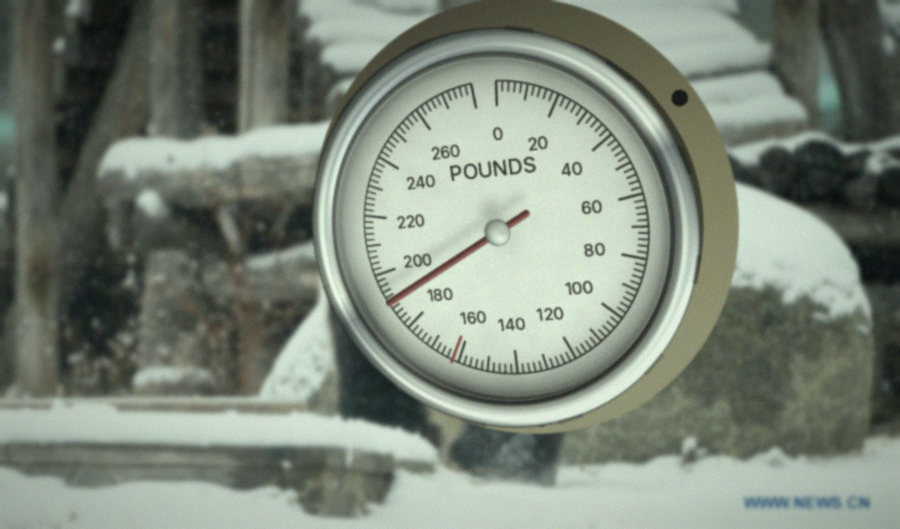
190,lb
